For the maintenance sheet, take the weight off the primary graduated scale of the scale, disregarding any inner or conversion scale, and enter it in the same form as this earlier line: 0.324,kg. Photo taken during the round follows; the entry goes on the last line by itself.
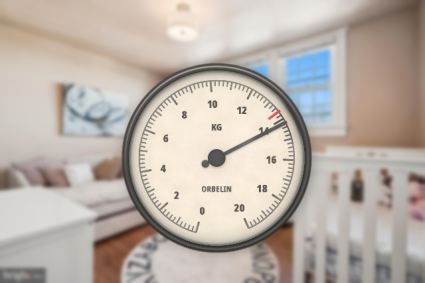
14.2,kg
